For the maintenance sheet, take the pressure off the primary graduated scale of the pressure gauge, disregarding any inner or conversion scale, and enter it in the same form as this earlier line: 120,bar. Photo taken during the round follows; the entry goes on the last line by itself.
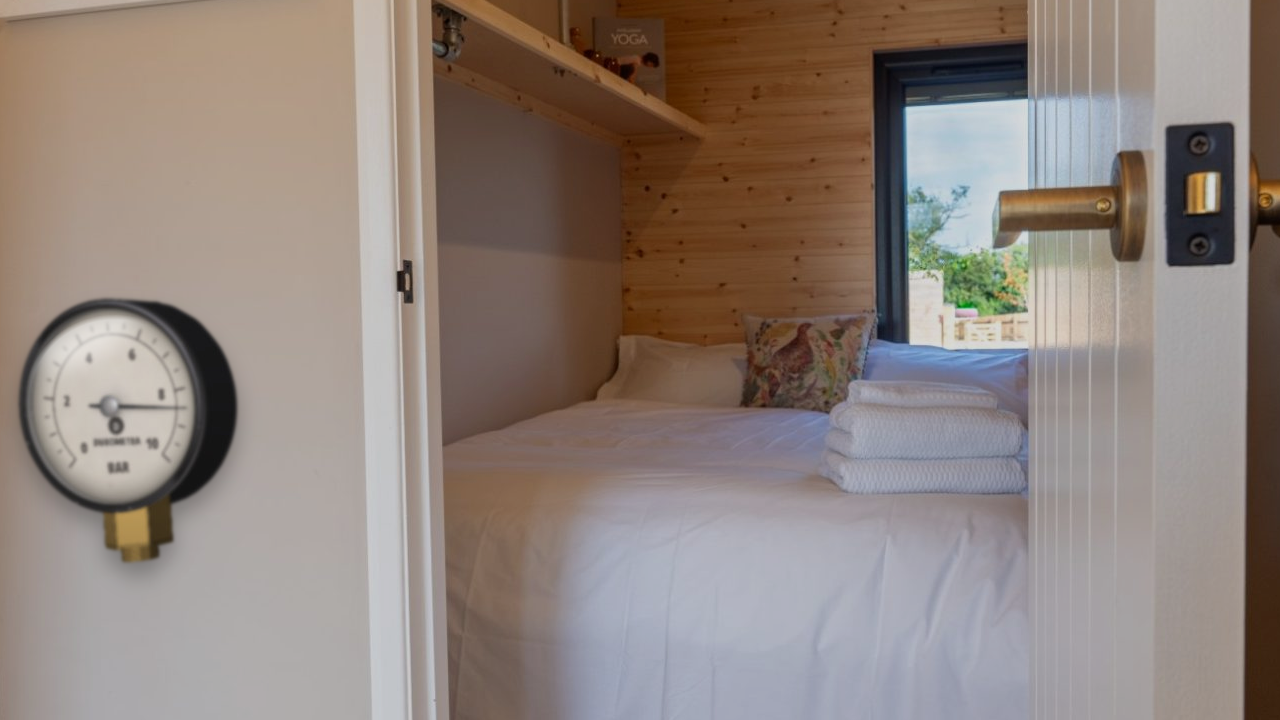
8.5,bar
